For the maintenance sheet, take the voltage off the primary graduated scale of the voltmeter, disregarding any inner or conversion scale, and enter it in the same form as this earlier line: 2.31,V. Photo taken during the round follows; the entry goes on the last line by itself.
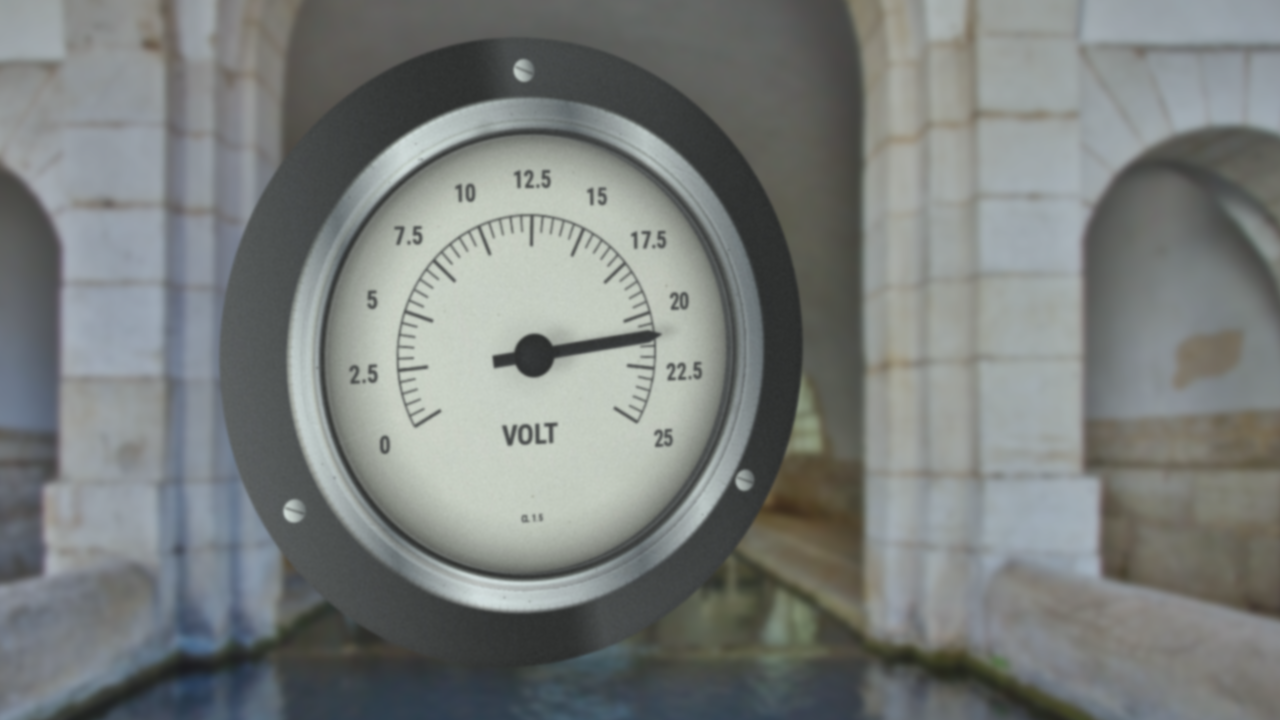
21,V
